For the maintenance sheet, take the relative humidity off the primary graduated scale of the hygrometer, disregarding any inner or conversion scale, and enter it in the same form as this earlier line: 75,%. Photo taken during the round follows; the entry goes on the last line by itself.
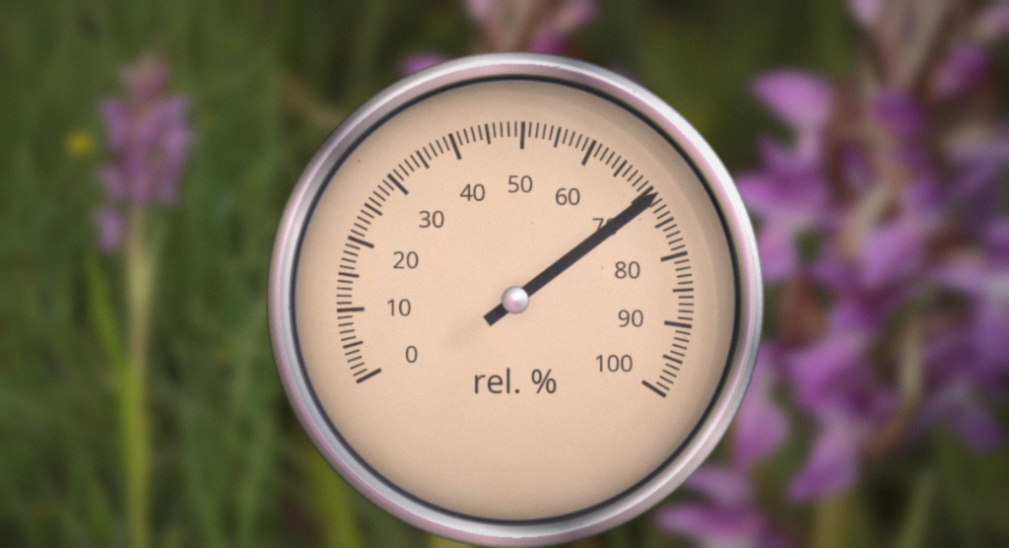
71,%
